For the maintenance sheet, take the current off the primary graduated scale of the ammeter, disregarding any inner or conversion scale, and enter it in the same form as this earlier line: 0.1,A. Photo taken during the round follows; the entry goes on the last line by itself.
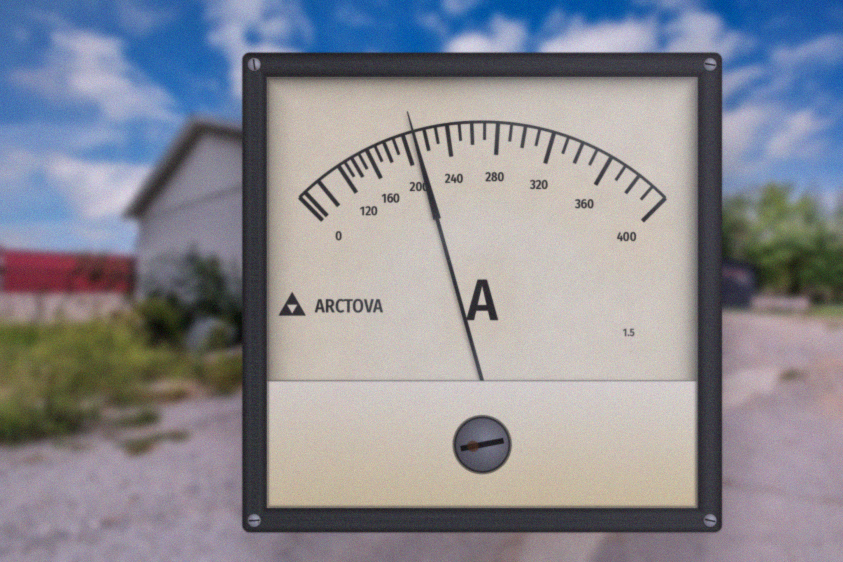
210,A
